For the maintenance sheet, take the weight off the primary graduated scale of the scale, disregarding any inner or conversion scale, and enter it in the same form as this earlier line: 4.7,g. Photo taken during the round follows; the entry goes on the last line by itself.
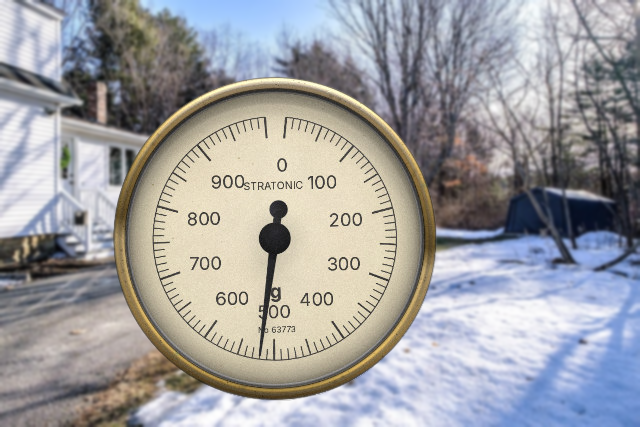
520,g
